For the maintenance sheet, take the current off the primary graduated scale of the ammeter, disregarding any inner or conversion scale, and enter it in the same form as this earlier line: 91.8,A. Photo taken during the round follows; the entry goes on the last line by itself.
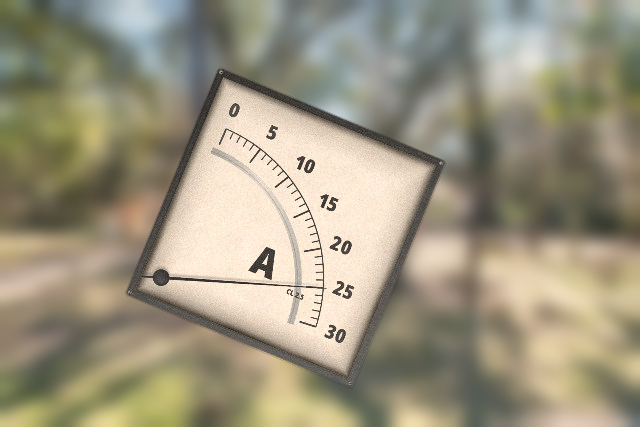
25,A
